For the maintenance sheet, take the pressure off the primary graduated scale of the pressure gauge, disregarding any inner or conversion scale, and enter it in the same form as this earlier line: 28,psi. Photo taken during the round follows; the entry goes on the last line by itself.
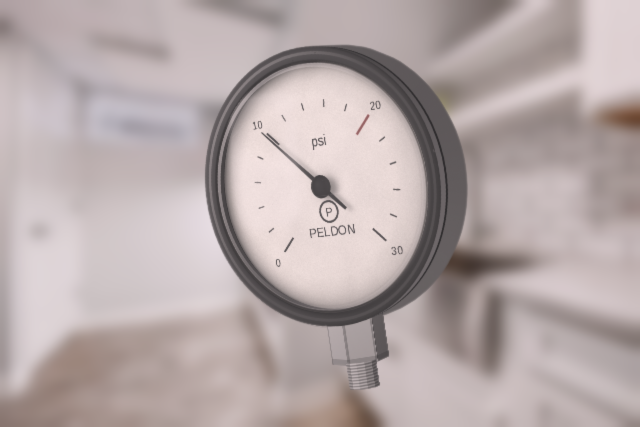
10,psi
